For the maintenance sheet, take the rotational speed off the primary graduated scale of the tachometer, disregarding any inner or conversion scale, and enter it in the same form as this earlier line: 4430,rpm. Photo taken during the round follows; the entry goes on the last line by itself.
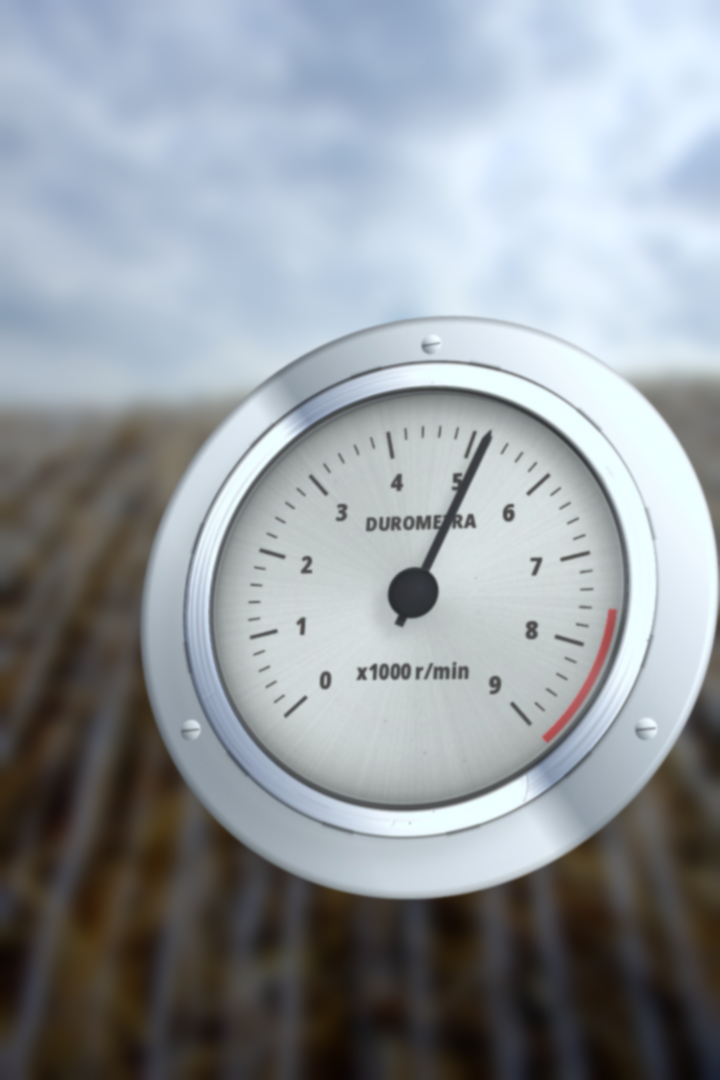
5200,rpm
